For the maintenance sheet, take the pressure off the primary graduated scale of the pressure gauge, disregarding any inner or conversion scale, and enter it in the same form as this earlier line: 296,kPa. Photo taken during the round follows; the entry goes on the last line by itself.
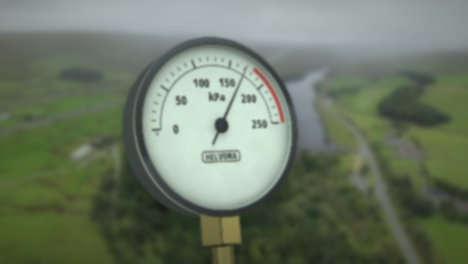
170,kPa
